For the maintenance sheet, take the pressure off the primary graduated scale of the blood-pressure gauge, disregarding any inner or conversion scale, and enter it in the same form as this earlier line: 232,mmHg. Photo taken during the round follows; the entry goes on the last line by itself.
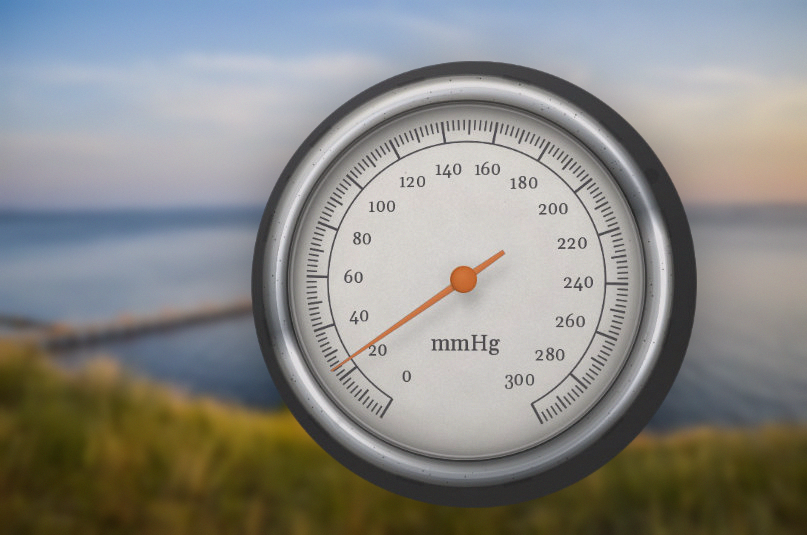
24,mmHg
